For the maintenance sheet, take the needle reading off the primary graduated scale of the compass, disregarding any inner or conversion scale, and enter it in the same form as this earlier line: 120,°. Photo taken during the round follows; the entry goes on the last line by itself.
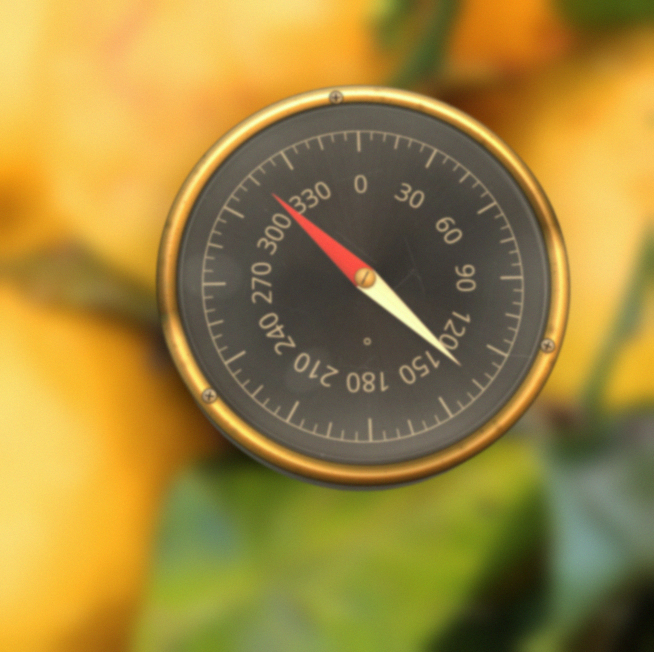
315,°
